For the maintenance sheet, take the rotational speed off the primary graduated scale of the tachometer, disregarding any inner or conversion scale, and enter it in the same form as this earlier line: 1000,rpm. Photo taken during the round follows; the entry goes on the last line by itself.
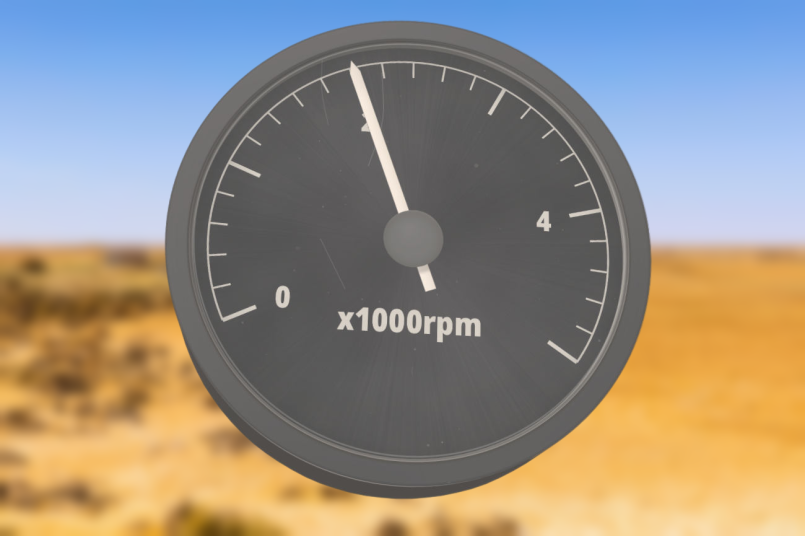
2000,rpm
